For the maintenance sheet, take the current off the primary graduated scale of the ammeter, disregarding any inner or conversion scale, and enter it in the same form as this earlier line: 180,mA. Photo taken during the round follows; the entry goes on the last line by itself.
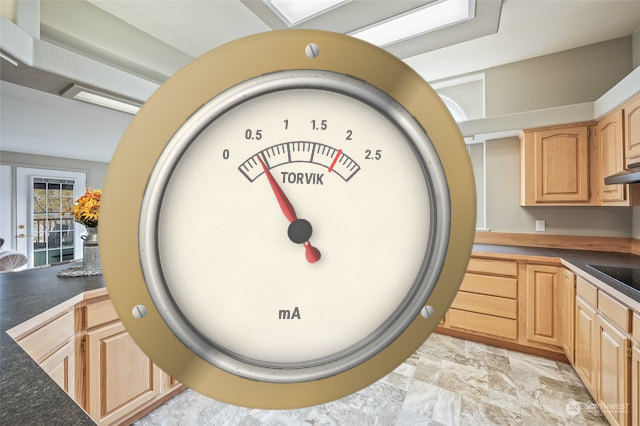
0.4,mA
